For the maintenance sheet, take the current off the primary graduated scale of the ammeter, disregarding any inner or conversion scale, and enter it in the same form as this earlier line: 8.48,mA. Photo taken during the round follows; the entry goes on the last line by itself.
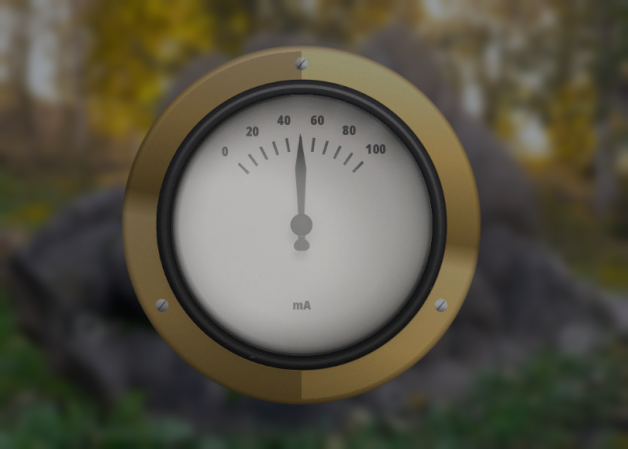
50,mA
